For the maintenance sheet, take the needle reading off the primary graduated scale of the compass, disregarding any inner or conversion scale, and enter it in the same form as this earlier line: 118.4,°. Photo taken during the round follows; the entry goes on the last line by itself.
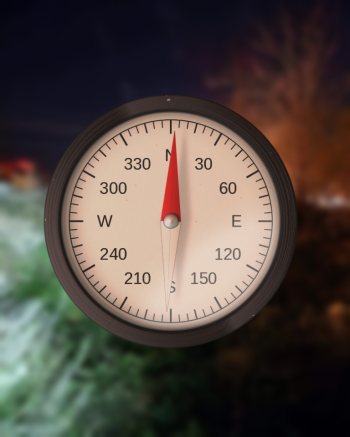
2.5,°
